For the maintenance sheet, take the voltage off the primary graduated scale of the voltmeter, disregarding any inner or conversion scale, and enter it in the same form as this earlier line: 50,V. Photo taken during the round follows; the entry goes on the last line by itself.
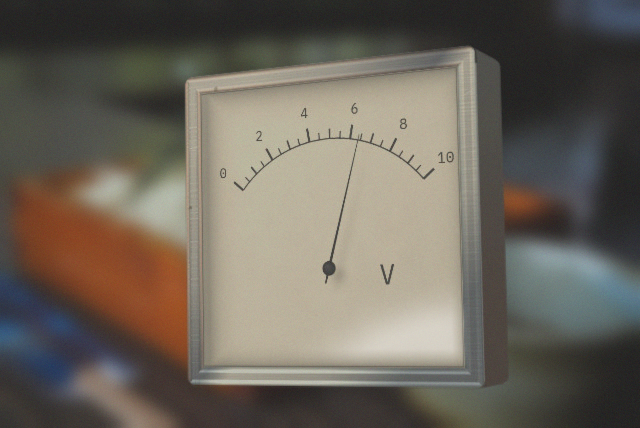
6.5,V
